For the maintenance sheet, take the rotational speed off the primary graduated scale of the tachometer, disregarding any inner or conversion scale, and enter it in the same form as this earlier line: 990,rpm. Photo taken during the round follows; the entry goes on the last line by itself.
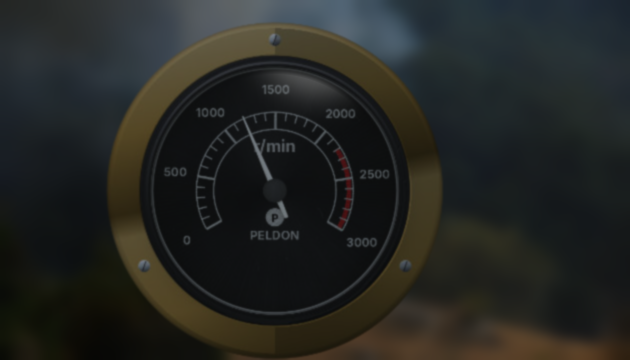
1200,rpm
